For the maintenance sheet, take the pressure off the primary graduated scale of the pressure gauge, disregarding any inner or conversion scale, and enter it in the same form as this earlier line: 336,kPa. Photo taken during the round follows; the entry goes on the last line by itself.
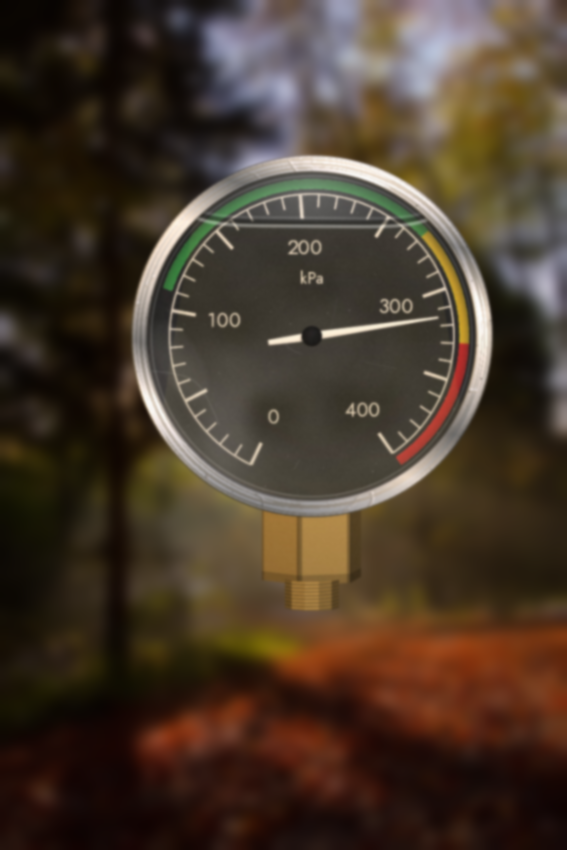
315,kPa
